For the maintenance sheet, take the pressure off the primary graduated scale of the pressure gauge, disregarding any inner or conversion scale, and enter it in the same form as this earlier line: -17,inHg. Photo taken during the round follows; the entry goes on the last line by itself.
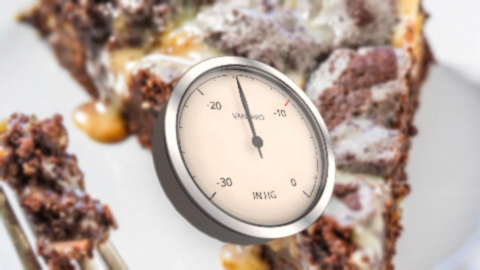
-16,inHg
